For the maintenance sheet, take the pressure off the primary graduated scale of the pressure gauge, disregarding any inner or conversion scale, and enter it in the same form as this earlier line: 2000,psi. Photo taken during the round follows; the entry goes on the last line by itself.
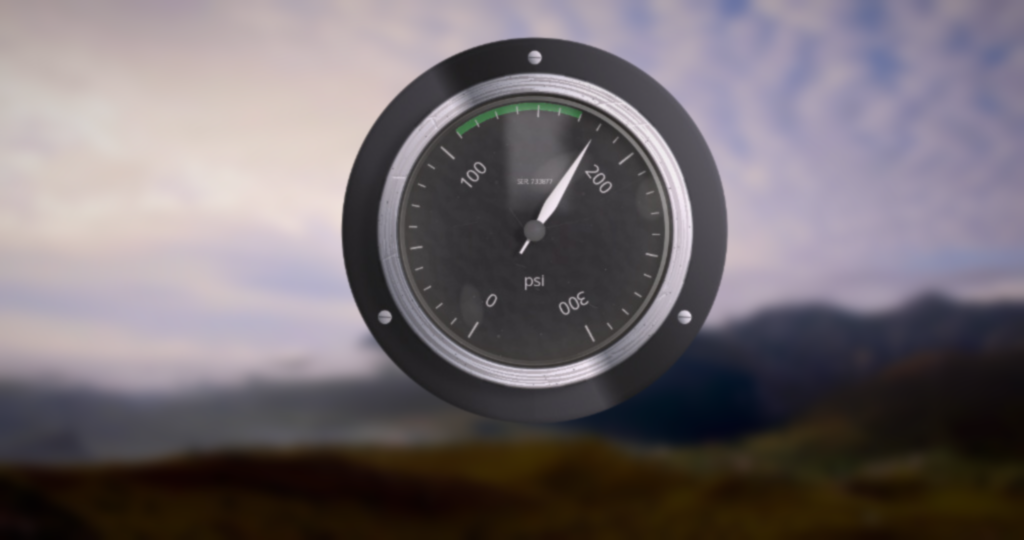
180,psi
